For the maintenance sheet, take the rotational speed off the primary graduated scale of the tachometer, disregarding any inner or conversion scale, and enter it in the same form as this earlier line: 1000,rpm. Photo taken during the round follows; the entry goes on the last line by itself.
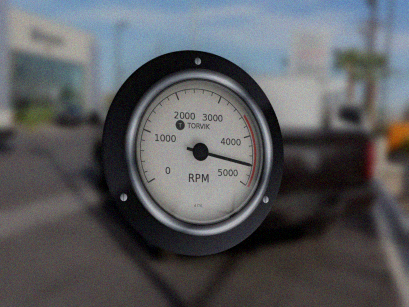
4600,rpm
